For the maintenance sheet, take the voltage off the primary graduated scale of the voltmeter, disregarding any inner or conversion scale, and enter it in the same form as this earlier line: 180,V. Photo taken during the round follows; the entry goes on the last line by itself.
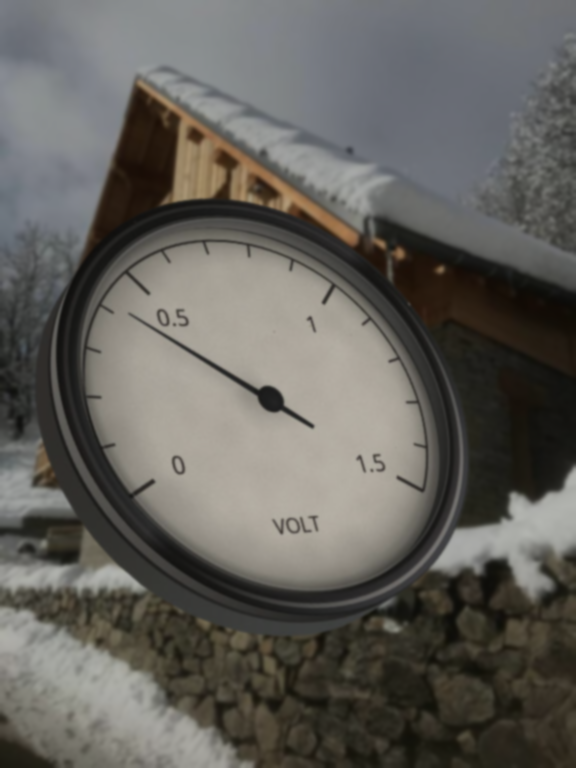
0.4,V
